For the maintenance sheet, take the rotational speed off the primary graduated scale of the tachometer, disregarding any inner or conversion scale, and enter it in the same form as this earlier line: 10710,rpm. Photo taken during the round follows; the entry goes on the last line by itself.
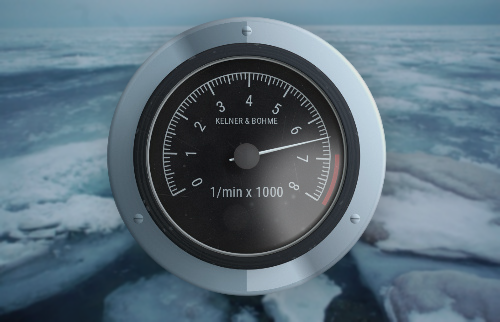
6500,rpm
